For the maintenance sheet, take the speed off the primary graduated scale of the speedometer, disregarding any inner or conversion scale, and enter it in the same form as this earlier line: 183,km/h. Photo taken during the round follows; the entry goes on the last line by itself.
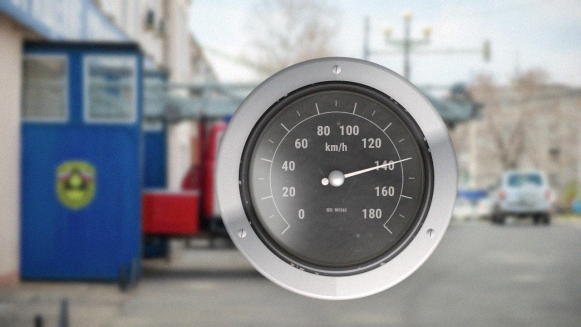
140,km/h
